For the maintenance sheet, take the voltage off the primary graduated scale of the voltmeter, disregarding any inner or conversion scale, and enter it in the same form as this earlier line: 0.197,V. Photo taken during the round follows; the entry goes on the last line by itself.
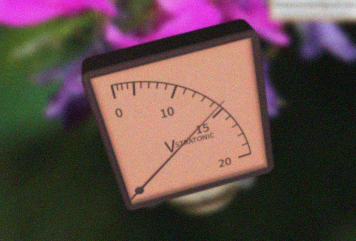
14.5,V
